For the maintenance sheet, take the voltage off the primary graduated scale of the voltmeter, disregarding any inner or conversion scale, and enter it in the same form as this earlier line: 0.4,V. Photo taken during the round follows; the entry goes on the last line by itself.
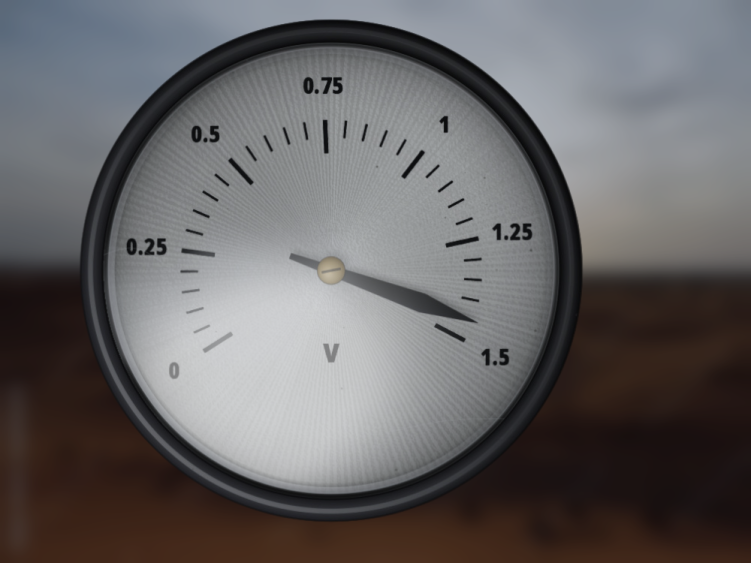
1.45,V
